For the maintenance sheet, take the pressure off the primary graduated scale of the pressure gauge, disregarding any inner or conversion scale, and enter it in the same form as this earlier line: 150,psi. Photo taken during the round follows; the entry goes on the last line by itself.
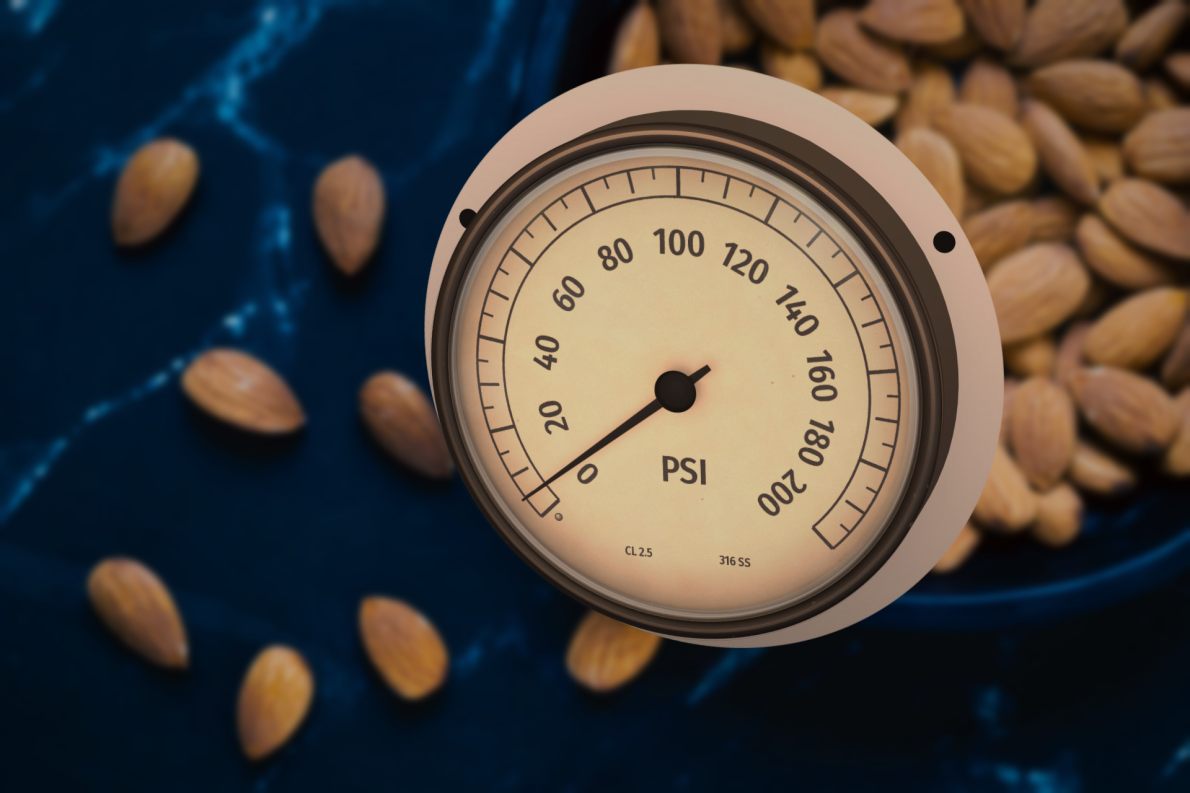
5,psi
